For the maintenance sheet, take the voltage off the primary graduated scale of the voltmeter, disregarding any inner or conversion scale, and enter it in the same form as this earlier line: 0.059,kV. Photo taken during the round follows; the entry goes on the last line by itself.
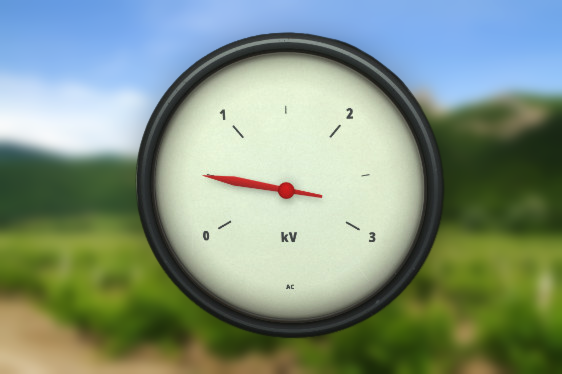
0.5,kV
